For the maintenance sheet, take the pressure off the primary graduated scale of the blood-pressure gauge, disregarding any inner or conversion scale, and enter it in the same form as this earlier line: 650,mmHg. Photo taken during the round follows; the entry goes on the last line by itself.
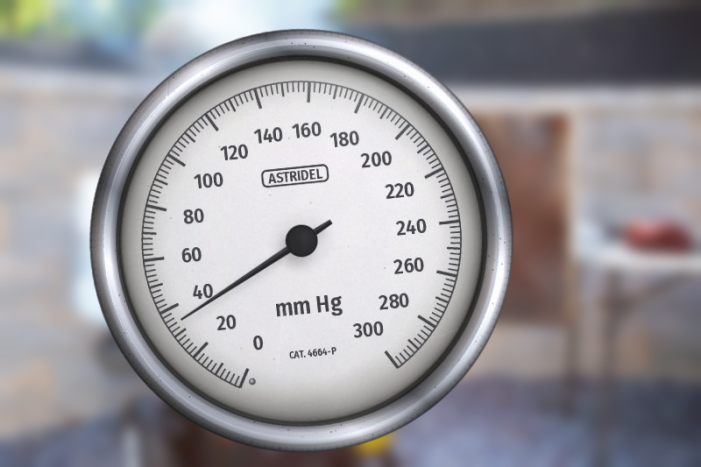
34,mmHg
